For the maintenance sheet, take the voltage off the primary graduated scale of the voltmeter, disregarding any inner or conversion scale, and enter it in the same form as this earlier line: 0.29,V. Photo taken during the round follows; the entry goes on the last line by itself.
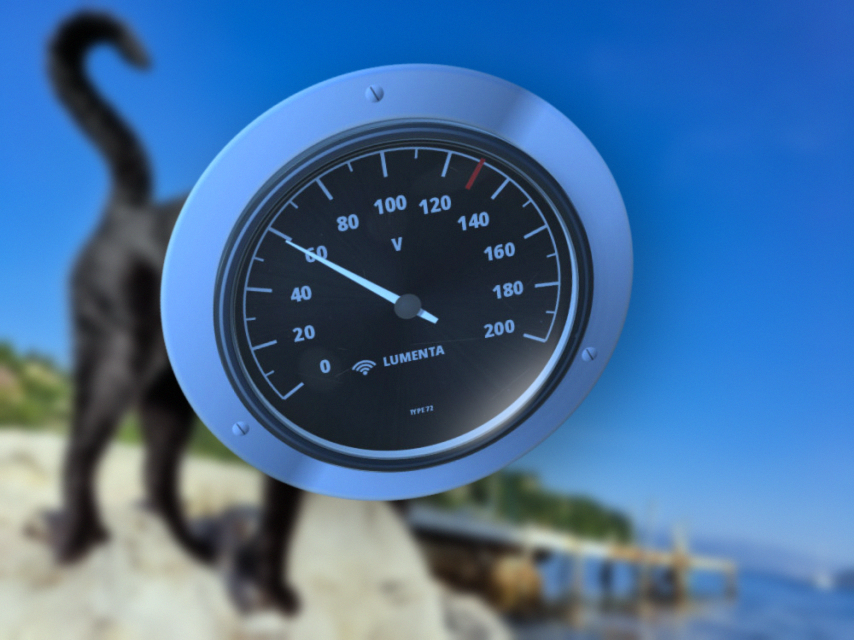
60,V
